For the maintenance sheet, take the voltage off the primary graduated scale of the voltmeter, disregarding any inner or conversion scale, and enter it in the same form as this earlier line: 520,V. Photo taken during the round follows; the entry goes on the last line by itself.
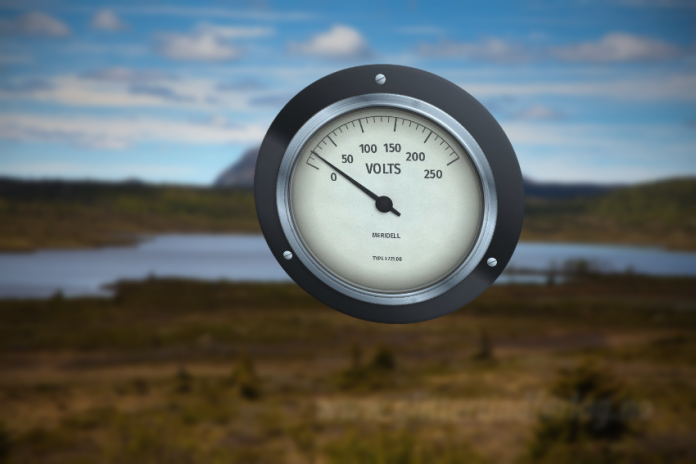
20,V
